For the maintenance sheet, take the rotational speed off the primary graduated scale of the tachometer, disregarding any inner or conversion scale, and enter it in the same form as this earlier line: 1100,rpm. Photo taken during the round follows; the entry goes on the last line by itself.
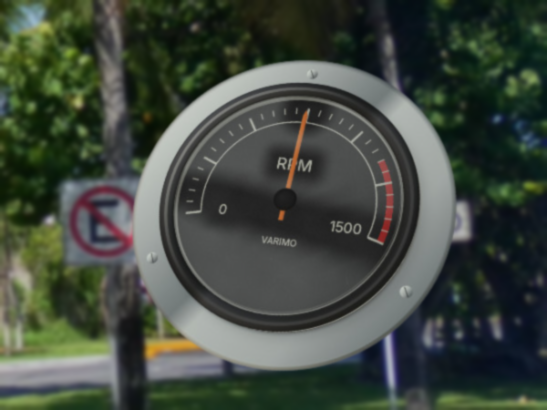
750,rpm
